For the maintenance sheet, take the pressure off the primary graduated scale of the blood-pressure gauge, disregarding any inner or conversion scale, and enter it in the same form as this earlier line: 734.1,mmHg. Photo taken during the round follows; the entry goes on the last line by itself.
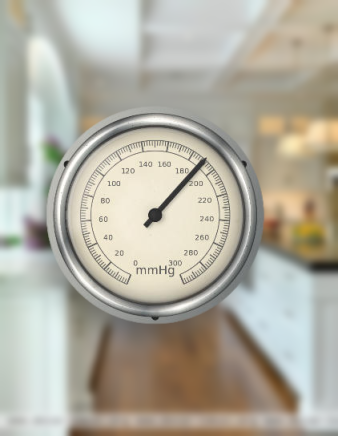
190,mmHg
